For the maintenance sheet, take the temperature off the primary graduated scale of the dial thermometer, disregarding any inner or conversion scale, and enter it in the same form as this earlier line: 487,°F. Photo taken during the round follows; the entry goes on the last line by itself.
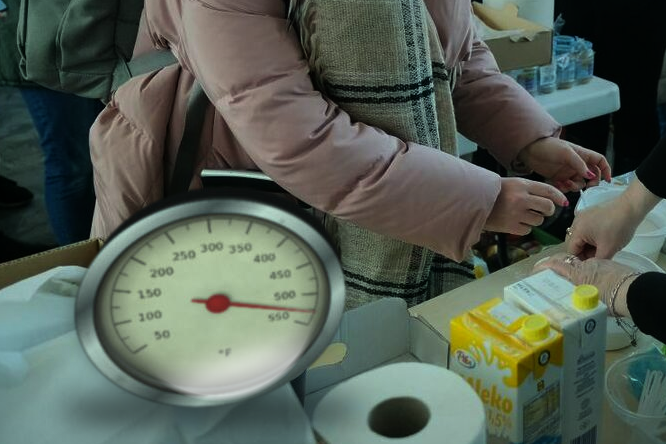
525,°F
